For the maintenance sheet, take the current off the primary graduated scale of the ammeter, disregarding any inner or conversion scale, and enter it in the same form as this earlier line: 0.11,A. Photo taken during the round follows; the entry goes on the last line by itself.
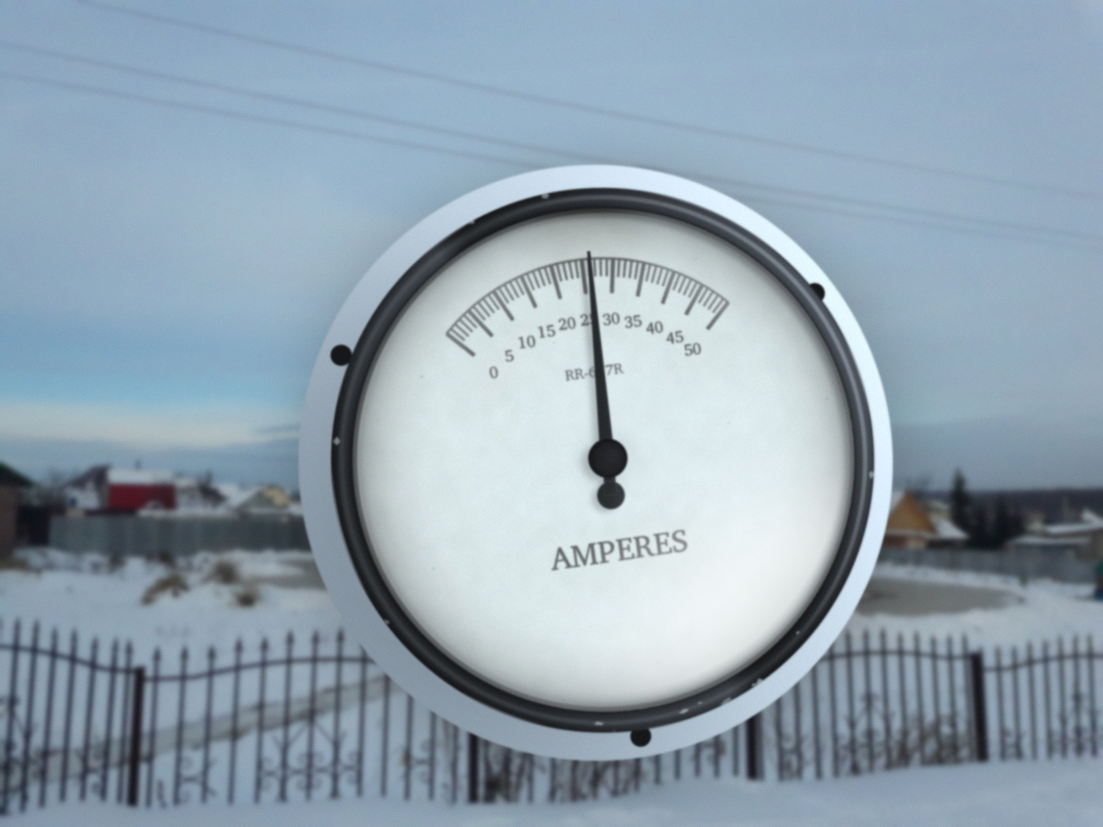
26,A
